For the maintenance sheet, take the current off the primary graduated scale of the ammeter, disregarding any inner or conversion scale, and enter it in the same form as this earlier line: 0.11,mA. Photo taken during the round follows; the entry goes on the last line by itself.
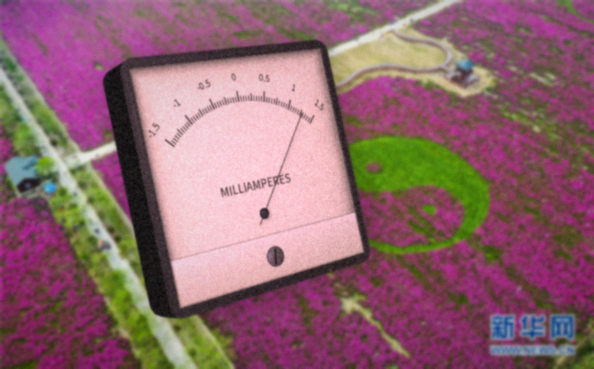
1.25,mA
